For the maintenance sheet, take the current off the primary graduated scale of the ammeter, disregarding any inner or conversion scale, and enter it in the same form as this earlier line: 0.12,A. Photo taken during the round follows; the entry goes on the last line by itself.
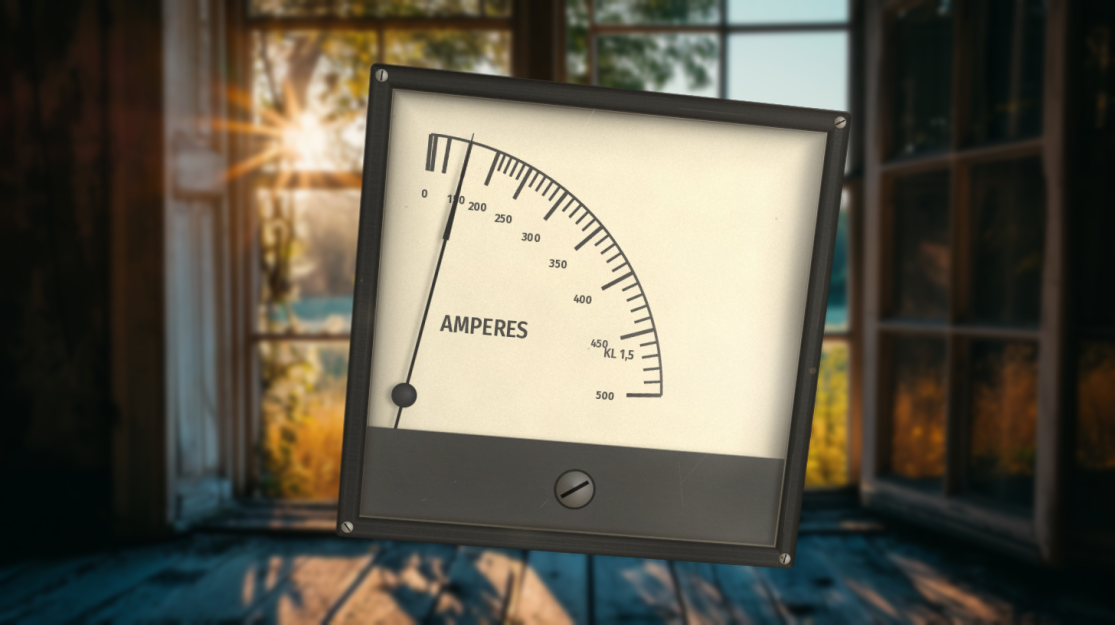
150,A
